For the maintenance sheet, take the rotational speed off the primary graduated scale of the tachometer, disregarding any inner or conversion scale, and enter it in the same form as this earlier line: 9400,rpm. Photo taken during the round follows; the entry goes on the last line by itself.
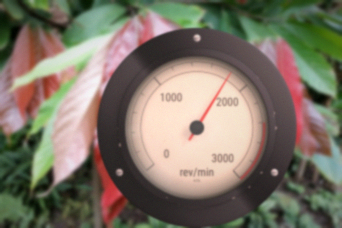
1800,rpm
